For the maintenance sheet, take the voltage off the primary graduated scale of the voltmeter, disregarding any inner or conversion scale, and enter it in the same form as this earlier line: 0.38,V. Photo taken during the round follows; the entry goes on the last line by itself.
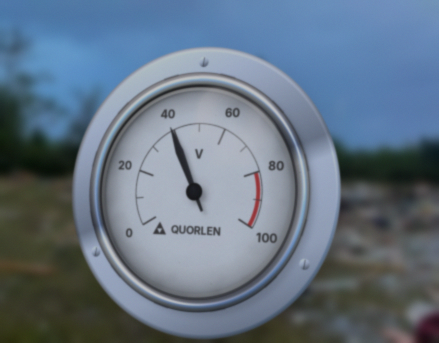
40,V
